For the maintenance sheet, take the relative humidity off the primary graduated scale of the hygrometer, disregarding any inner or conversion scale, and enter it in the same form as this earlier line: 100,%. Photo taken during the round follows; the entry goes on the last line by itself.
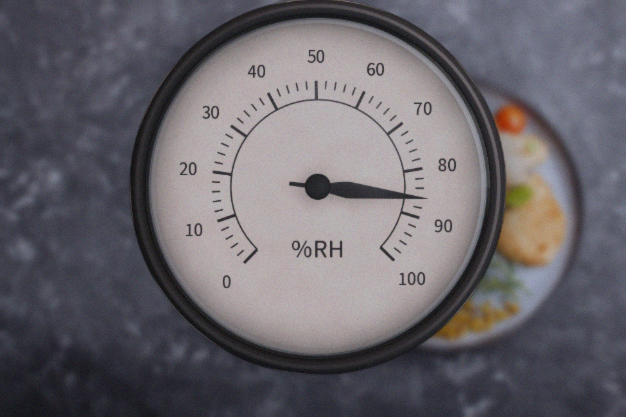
86,%
